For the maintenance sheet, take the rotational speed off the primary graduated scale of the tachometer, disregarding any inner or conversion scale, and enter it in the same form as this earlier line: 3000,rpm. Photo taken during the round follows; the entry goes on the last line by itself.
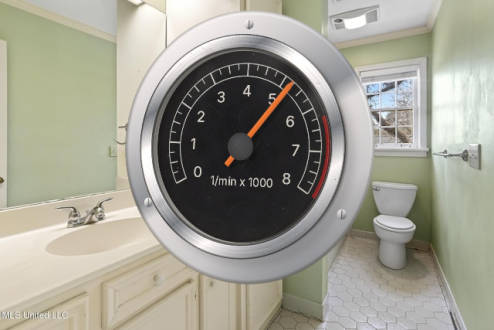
5250,rpm
